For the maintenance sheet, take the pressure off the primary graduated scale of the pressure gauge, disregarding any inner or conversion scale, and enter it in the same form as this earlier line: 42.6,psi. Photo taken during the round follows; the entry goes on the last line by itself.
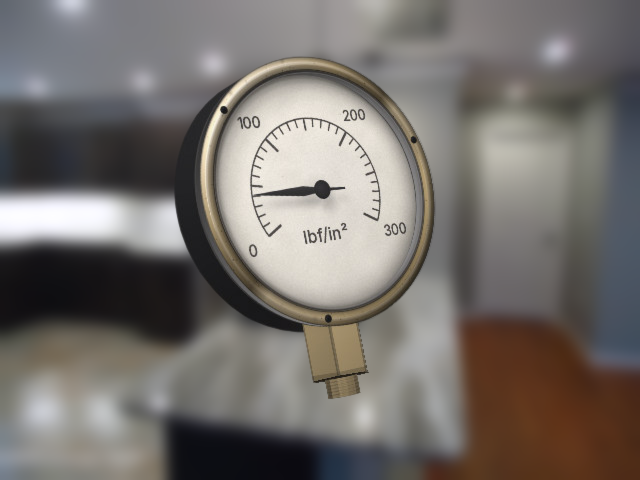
40,psi
